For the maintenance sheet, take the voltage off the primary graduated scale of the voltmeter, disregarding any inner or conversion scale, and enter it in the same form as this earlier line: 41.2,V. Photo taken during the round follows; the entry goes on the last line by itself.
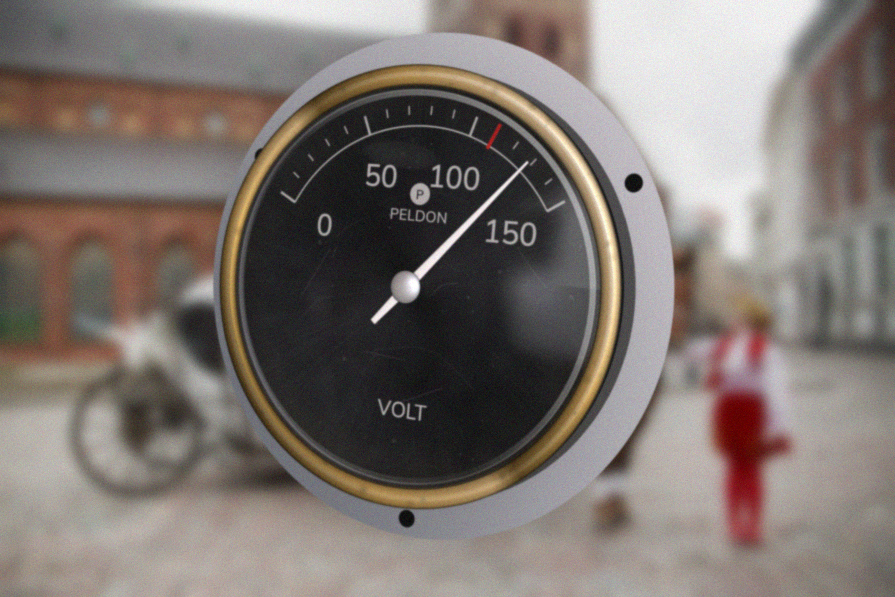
130,V
